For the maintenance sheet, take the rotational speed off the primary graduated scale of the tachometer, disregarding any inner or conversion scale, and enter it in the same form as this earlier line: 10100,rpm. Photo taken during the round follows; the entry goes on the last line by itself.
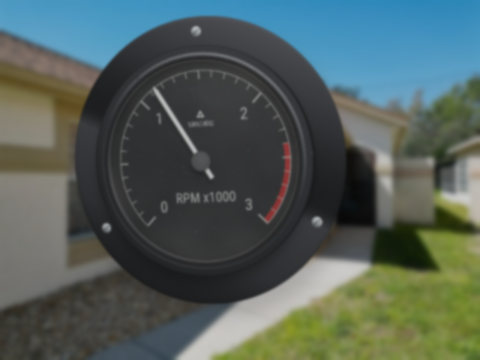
1150,rpm
